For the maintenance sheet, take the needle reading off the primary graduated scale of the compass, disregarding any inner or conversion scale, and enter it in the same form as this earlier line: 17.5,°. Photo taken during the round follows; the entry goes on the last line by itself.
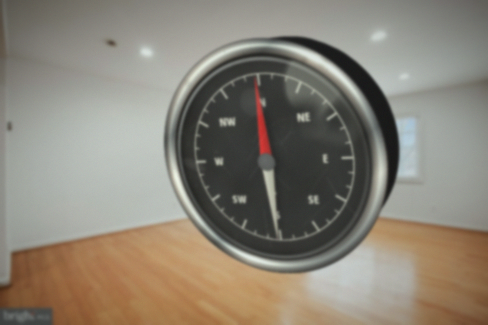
0,°
